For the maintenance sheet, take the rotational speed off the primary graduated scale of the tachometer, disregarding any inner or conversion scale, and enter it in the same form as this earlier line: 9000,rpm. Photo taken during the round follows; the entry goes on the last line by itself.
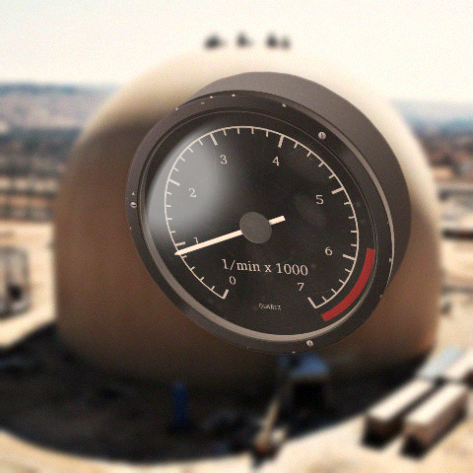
900,rpm
